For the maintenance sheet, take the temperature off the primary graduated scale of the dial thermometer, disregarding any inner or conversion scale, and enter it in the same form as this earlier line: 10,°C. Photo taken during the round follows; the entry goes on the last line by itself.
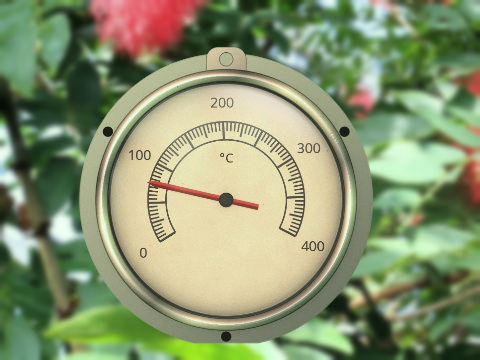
75,°C
